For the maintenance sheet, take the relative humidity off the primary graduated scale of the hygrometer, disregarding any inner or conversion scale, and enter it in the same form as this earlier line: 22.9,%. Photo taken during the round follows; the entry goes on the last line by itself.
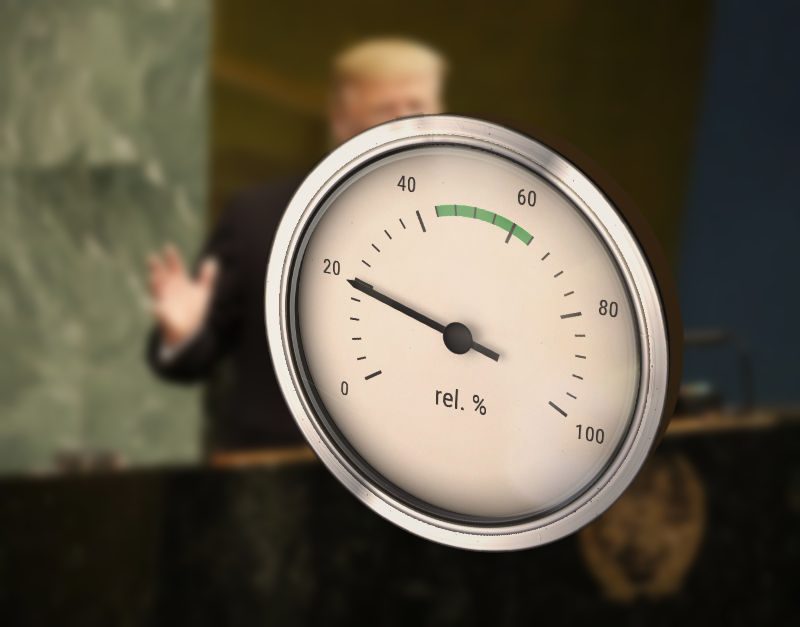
20,%
